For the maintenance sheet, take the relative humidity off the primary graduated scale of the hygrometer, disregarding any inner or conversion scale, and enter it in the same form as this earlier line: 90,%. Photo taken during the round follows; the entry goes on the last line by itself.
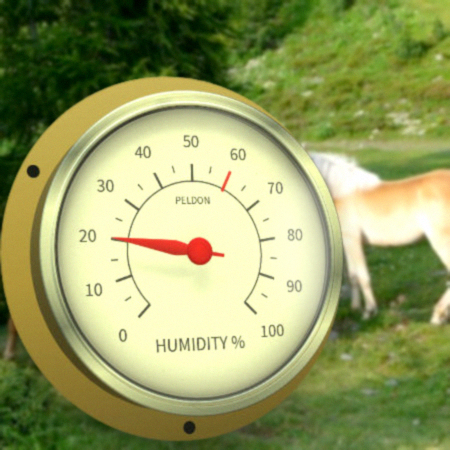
20,%
